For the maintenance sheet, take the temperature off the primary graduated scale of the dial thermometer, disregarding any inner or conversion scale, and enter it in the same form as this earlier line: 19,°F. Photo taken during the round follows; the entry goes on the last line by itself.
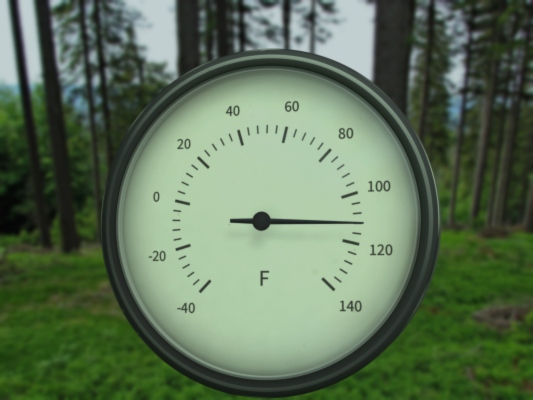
112,°F
